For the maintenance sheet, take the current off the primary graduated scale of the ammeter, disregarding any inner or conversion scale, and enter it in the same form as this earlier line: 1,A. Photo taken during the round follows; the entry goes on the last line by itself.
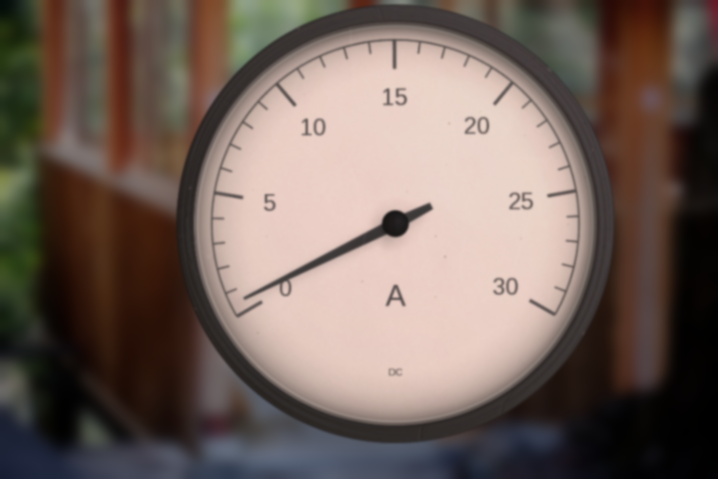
0.5,A
